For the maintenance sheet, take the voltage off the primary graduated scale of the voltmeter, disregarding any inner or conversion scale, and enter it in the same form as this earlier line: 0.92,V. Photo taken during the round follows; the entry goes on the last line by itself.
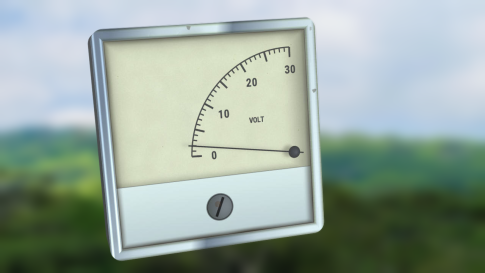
2,V
